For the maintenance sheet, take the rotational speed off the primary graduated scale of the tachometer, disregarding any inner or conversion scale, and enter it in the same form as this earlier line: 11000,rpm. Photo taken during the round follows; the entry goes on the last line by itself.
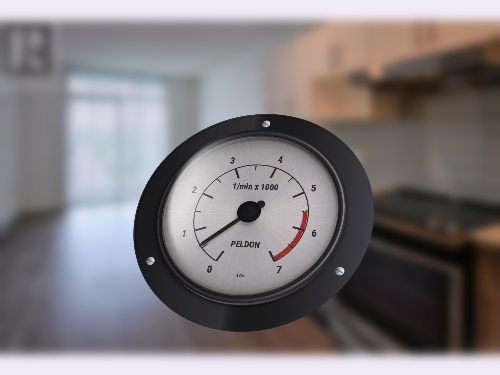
500,rpm
